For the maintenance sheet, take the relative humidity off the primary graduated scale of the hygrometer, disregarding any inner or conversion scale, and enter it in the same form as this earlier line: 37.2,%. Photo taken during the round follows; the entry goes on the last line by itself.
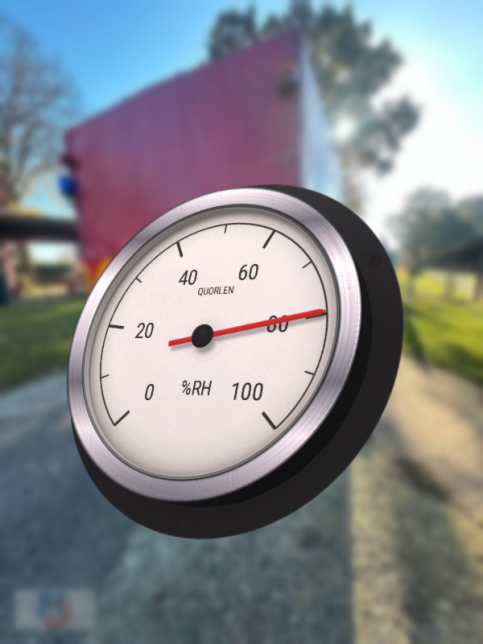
80,%
